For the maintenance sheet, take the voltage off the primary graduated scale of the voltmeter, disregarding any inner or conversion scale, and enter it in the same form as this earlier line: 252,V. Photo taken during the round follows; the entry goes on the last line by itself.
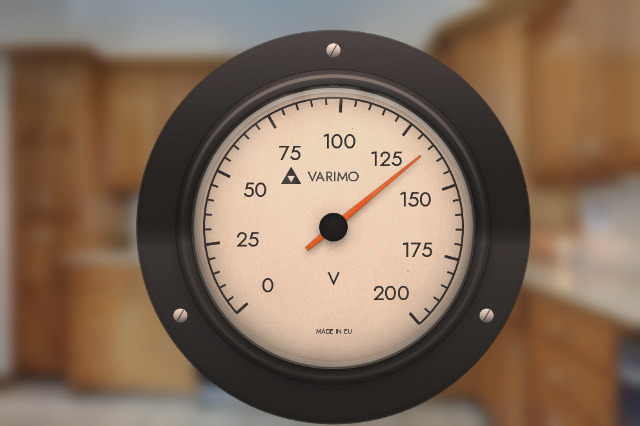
135,V
